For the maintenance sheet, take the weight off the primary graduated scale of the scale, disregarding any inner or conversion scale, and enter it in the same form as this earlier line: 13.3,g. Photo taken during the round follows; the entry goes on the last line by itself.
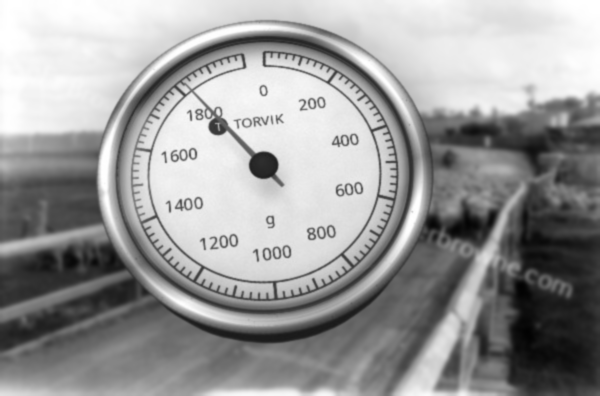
1820,g
